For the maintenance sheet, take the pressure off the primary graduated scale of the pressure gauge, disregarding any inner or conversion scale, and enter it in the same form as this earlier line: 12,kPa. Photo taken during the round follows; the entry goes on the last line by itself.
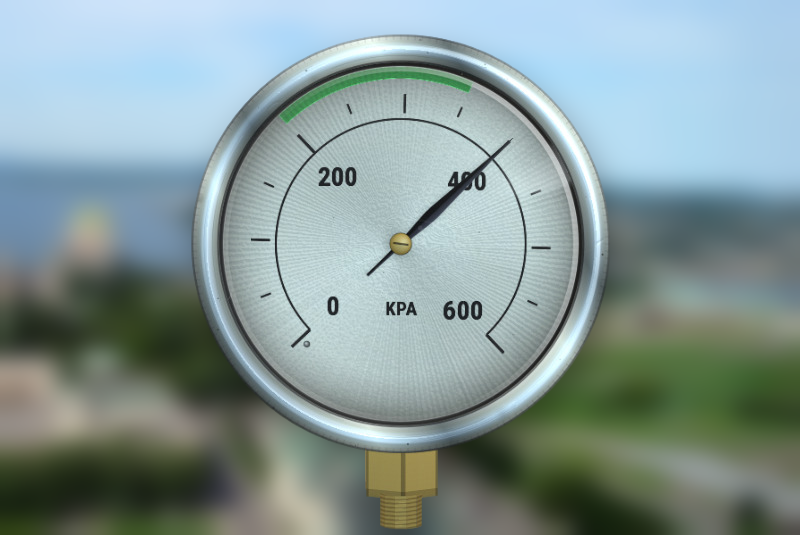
400,kPa
